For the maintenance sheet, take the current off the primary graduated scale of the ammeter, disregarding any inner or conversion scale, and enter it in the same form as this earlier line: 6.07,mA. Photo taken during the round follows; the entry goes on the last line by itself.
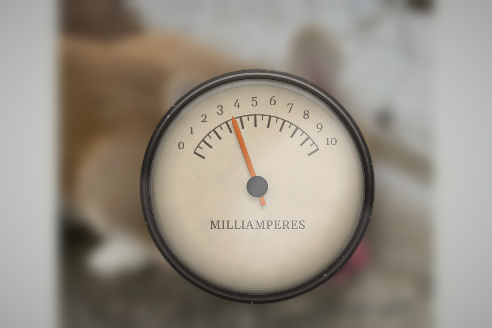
3.5,mA
